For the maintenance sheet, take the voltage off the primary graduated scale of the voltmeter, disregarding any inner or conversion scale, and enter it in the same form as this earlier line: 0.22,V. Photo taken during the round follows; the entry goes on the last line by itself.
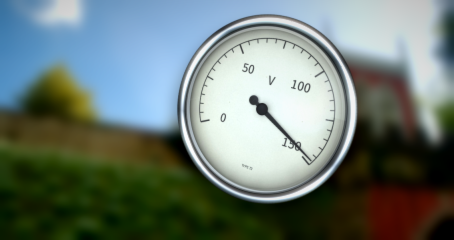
147.5,V
